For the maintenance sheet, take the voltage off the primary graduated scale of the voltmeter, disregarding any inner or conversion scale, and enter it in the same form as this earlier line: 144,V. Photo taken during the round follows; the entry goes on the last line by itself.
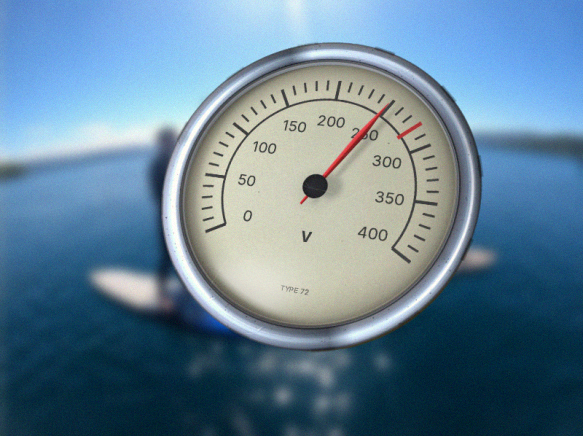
250,V
